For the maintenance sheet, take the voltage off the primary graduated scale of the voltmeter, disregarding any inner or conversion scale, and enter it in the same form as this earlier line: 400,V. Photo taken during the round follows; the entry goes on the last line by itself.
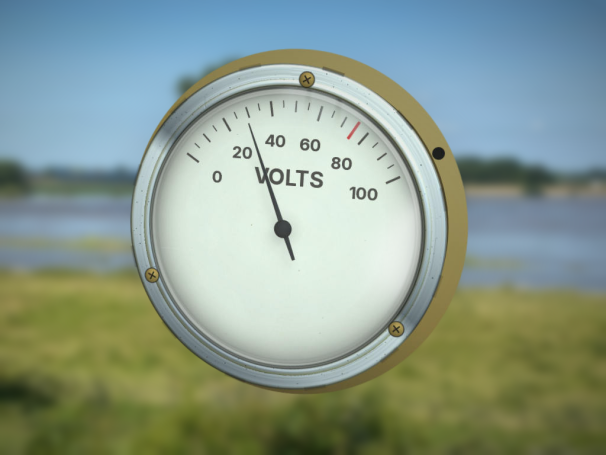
30,V
